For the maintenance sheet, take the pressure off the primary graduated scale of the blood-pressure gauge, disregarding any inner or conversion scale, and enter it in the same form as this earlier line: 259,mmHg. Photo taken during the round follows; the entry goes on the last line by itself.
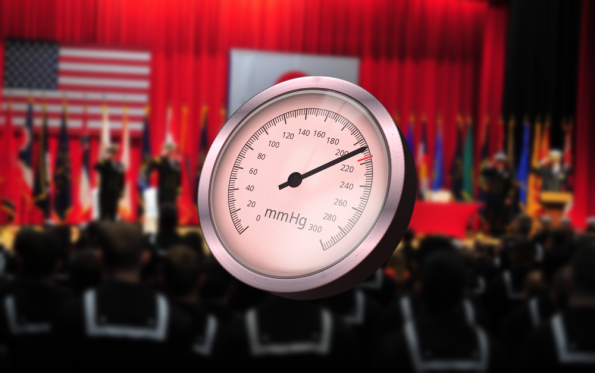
210,mmHg
